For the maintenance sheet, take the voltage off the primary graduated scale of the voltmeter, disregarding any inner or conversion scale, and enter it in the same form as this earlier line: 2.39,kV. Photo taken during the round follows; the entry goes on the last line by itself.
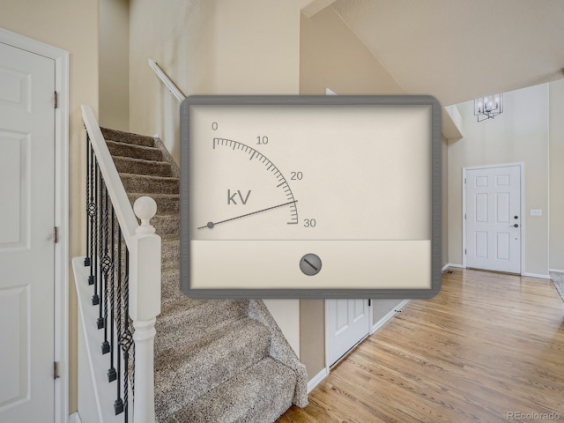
25,kV
